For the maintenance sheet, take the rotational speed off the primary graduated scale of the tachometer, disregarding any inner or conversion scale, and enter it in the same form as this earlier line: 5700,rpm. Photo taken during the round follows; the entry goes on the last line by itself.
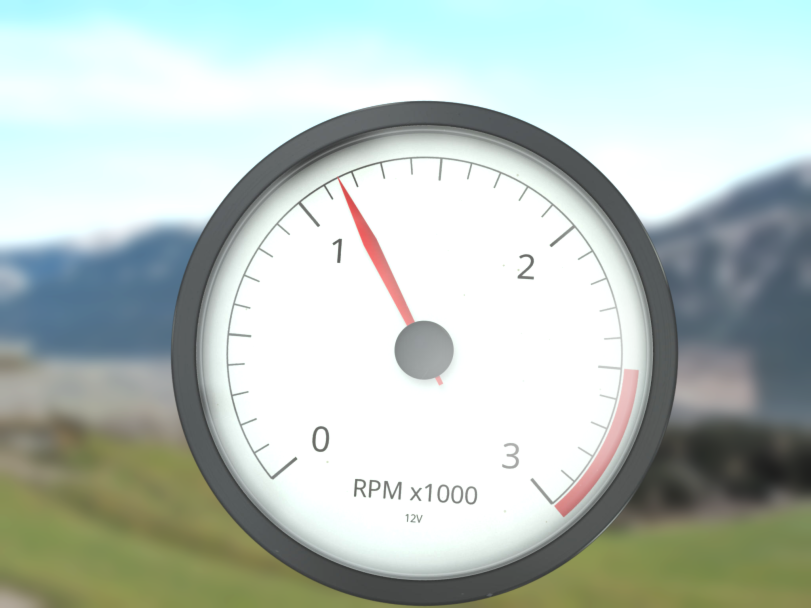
1150,rpm
